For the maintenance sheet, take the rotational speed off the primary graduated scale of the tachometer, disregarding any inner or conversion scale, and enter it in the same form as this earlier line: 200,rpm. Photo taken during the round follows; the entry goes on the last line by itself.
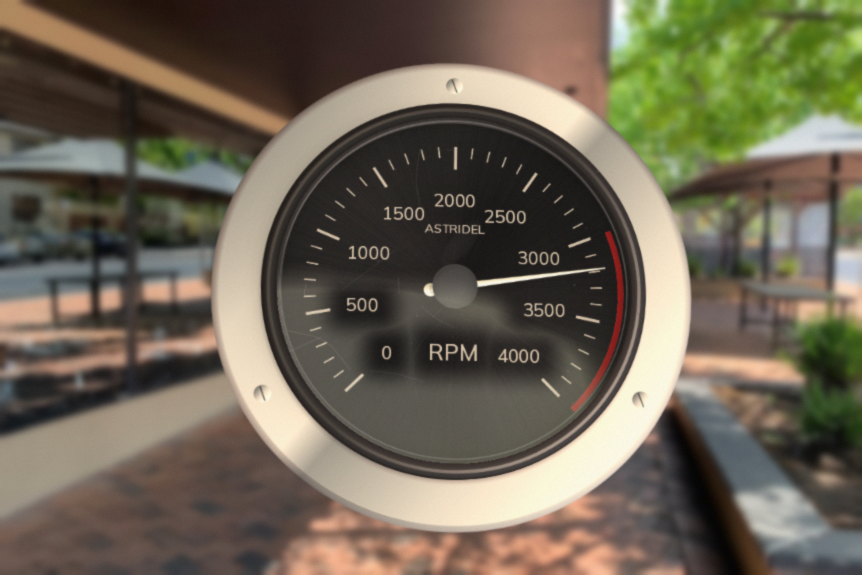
3200,rpm
